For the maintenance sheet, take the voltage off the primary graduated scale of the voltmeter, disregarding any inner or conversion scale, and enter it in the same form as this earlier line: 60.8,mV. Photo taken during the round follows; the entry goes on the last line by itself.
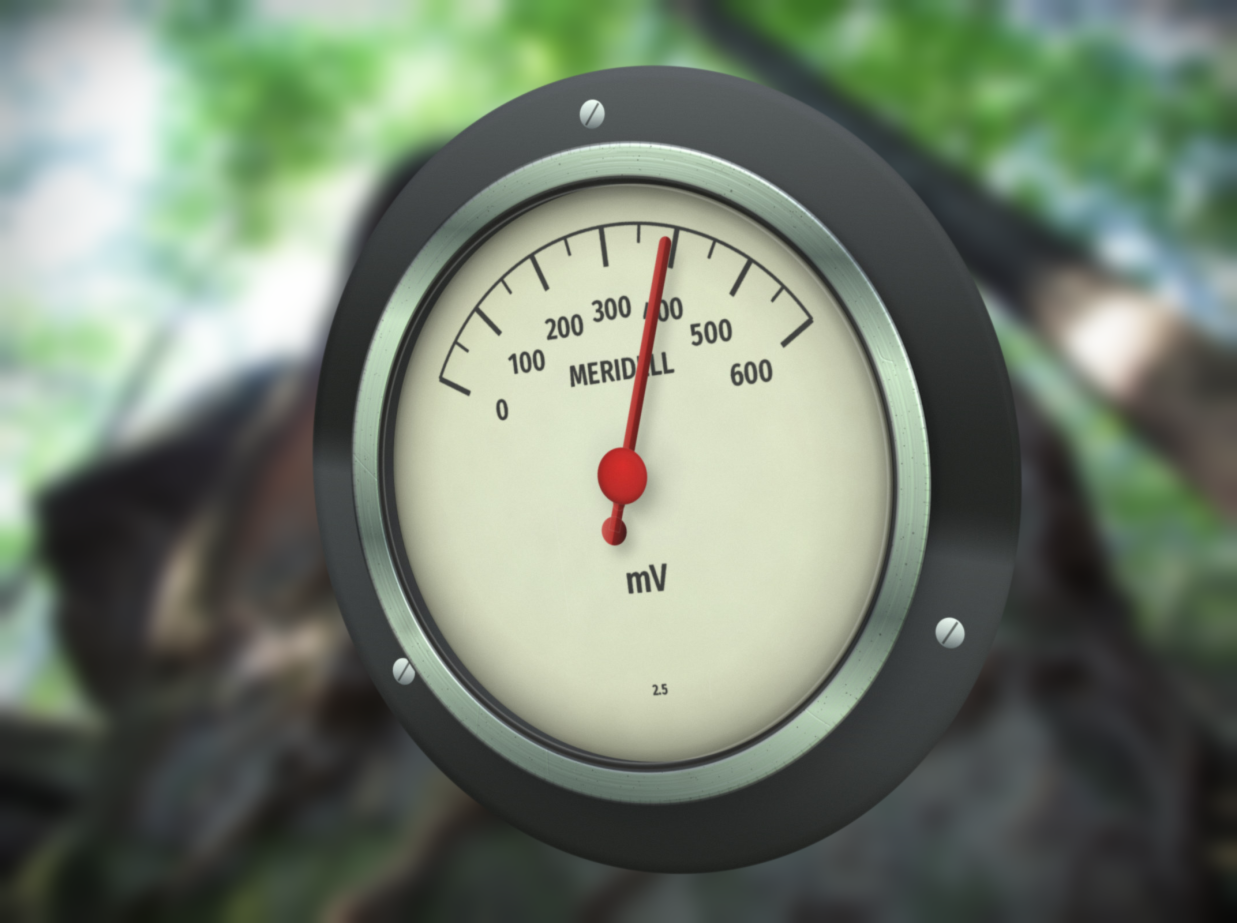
400,mV
